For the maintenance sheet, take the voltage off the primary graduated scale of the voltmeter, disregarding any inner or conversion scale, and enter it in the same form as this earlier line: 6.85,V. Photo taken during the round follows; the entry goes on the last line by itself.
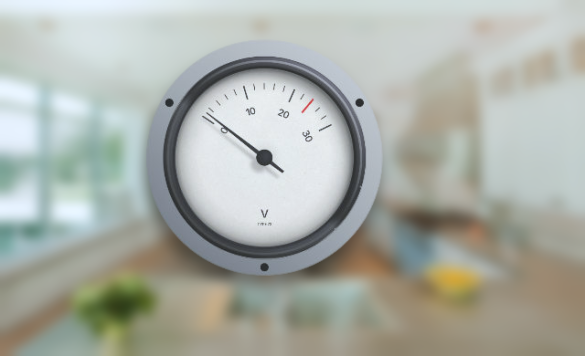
1,V
